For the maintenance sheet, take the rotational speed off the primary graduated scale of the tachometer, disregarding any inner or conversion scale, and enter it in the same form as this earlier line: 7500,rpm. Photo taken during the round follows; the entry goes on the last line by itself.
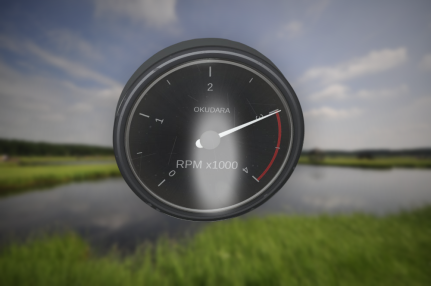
3000,rpm
